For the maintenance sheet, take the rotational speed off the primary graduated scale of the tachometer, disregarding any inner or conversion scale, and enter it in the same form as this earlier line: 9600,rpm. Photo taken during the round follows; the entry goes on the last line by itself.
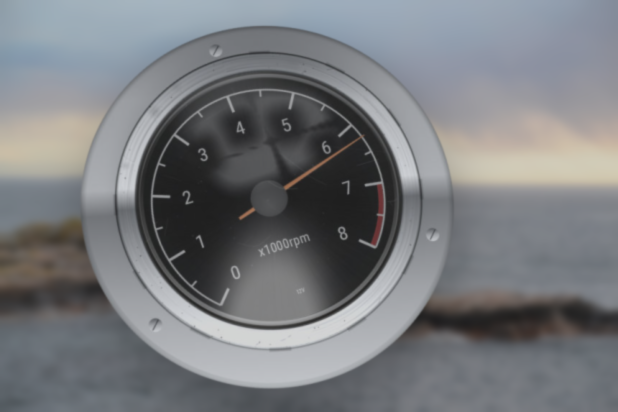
6250,rpm
